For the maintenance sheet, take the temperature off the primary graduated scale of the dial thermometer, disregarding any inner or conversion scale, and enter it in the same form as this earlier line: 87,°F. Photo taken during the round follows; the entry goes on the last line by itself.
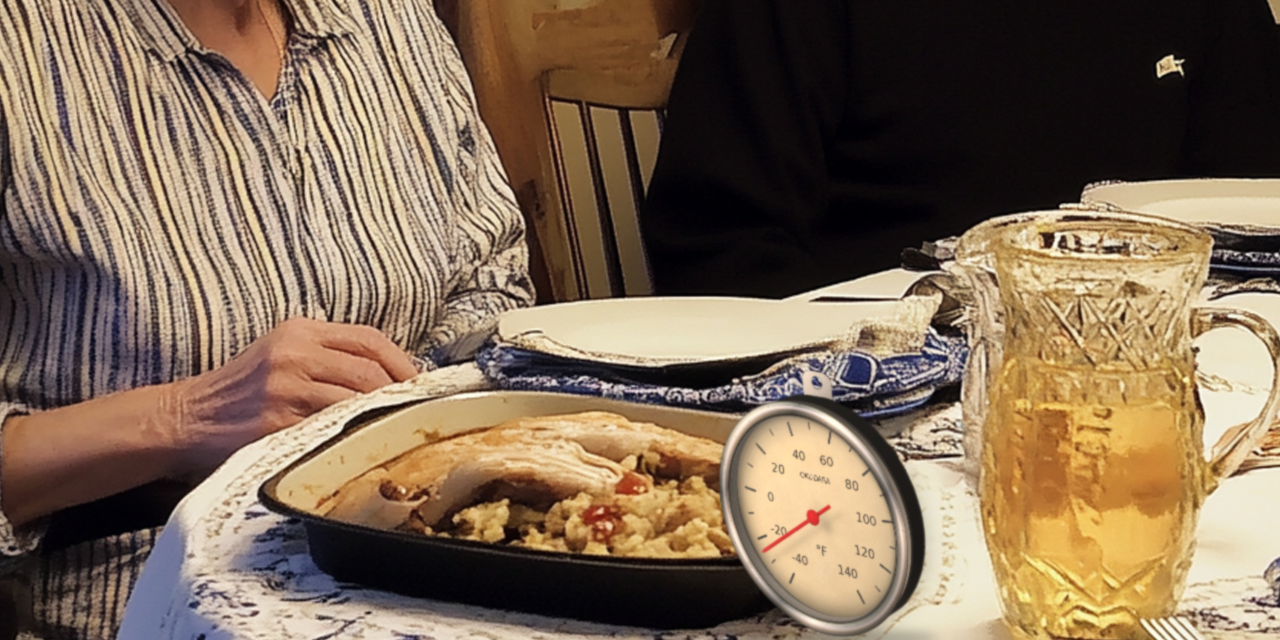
-25,°F
